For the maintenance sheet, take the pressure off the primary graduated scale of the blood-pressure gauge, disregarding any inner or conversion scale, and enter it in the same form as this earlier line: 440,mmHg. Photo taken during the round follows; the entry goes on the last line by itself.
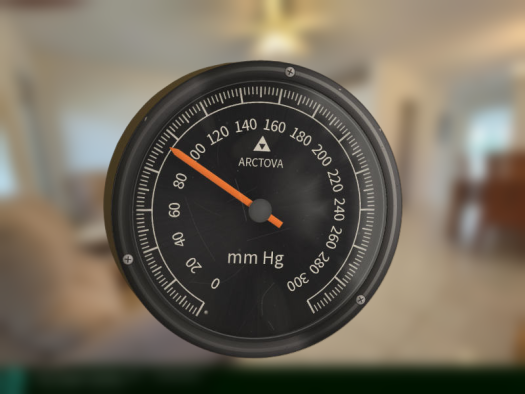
94,mmHg
